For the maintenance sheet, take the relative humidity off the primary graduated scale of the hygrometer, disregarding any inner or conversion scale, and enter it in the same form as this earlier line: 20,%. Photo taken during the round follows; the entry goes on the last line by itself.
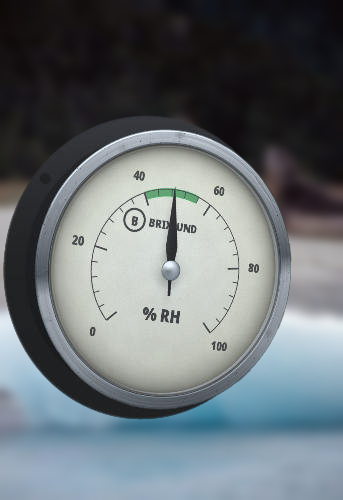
48,%
